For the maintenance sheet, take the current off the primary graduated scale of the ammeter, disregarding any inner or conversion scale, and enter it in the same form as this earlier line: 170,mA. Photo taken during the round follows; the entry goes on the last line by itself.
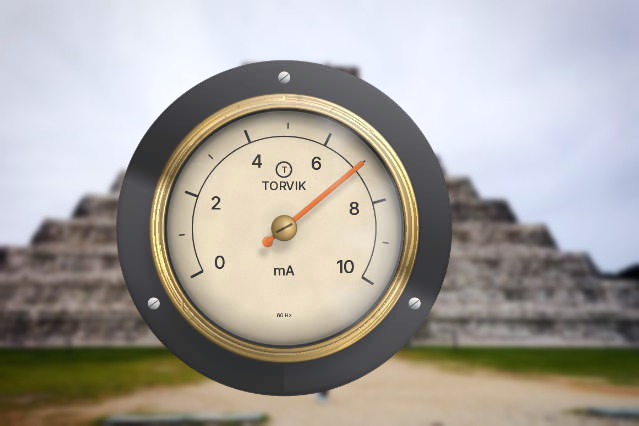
7,mA
